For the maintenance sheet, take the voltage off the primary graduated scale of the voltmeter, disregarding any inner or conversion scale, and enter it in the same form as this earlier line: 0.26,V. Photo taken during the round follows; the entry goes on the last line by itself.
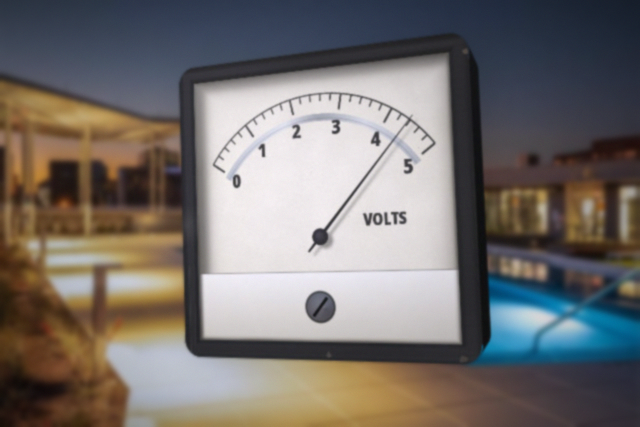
4.4,V
